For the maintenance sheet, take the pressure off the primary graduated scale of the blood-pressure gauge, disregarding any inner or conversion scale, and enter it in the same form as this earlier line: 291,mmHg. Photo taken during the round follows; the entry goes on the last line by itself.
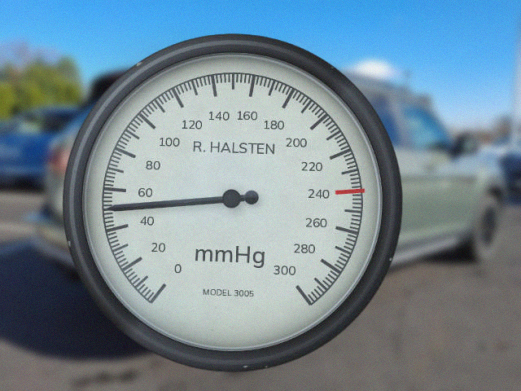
50,mmHg
